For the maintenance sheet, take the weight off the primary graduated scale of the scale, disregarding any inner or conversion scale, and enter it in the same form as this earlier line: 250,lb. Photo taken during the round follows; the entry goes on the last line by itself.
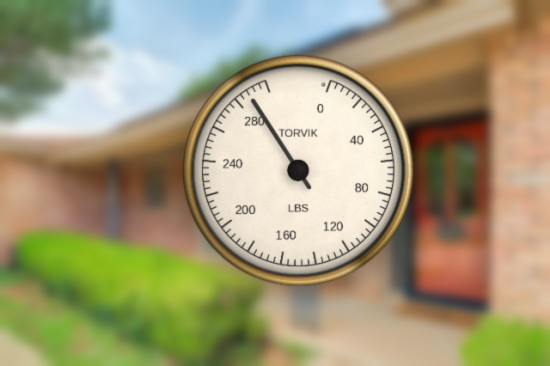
288,lb
